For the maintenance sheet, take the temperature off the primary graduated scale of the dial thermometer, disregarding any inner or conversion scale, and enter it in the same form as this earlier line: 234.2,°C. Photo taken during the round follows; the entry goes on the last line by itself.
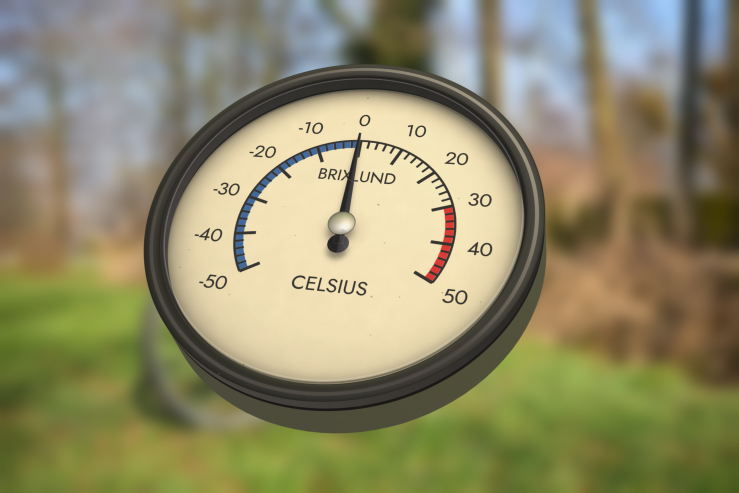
0,°C
